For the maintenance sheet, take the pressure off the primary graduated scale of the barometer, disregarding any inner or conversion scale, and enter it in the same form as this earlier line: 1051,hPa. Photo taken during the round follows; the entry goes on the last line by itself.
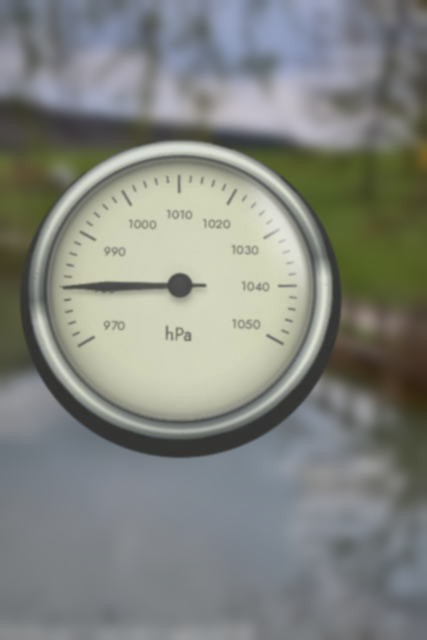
980,hPa
